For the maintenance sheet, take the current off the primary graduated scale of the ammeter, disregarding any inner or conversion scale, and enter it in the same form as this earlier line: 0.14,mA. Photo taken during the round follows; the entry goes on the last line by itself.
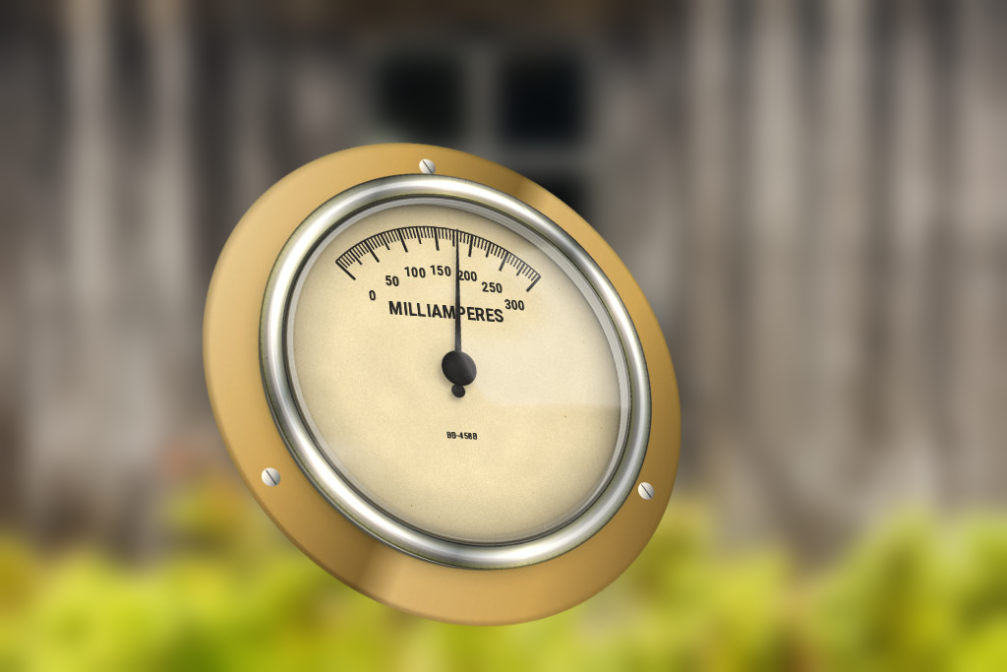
175,mA
